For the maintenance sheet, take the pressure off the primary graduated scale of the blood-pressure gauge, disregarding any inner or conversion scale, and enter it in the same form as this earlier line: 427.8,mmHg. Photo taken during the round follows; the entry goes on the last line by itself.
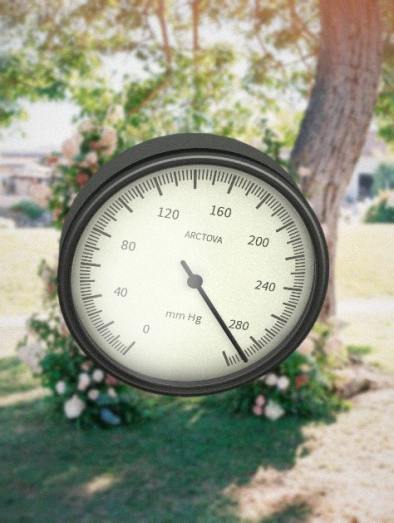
290,mmHg
